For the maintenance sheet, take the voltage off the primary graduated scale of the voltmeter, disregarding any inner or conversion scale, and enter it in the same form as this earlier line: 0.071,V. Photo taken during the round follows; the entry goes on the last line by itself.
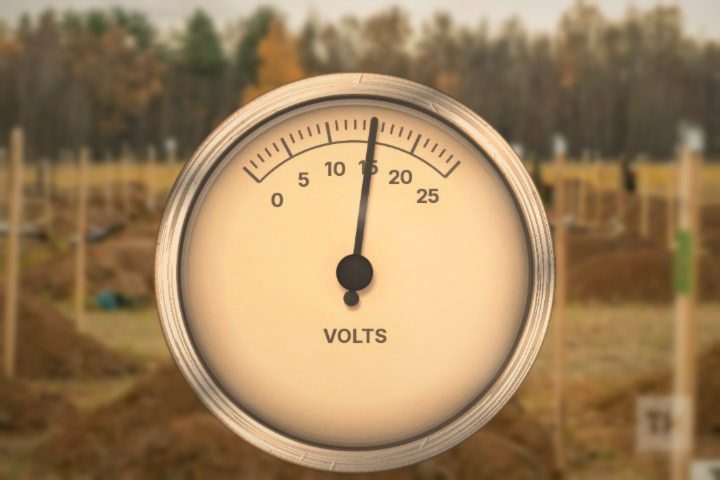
15,V
